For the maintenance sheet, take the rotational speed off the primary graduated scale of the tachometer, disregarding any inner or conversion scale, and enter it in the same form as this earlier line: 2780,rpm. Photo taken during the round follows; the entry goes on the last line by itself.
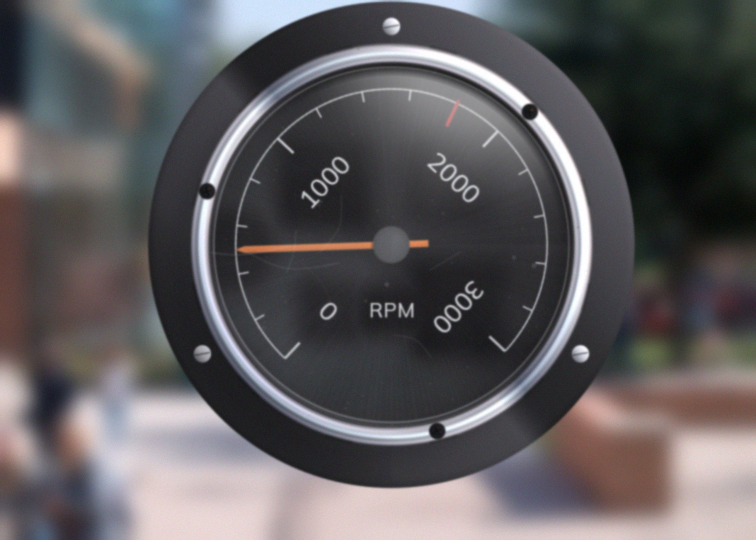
500,rpm
